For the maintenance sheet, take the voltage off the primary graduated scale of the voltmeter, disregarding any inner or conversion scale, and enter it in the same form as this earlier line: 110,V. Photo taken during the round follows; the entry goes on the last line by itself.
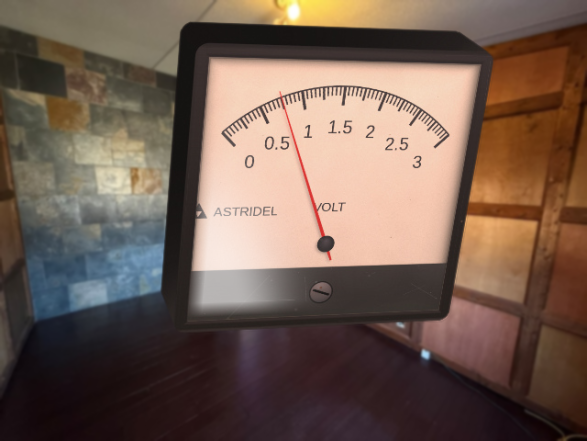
0.75,V
